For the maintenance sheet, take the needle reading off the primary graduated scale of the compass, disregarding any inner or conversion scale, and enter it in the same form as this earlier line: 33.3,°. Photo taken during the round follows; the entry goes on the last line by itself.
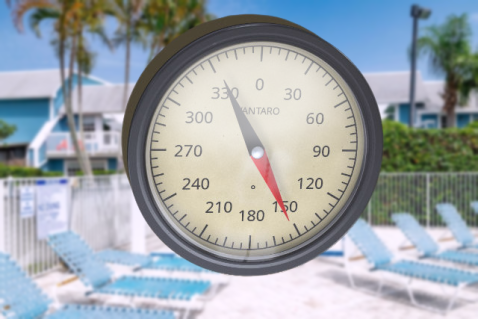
152.5,°
